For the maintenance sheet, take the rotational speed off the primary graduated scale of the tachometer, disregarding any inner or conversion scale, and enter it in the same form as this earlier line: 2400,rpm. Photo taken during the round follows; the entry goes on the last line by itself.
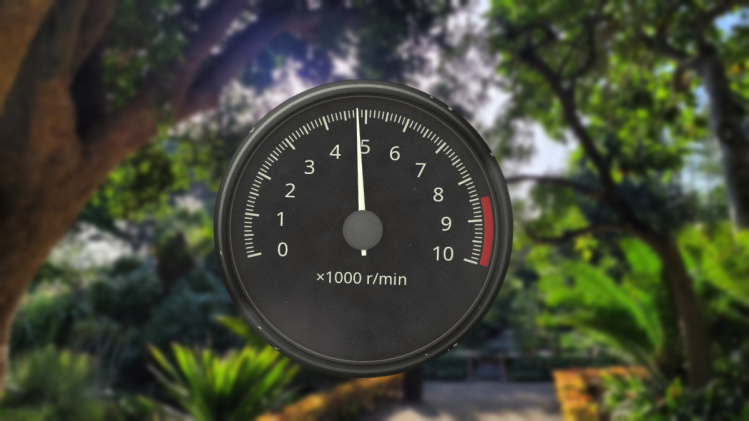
4800,rpm
